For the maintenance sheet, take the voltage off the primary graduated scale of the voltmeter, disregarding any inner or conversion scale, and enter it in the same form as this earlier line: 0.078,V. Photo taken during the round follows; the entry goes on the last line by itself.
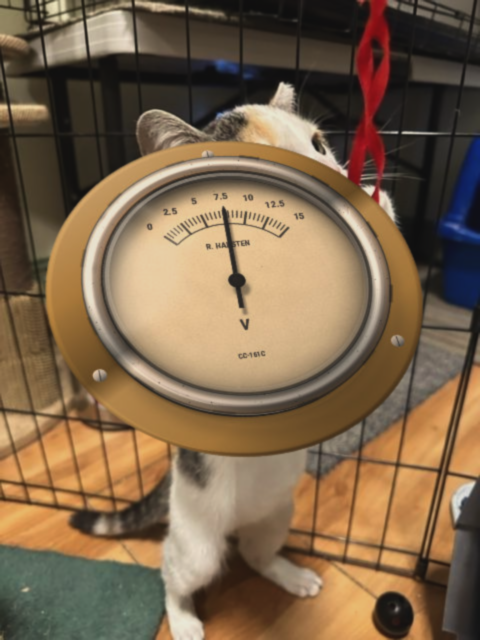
7.5,V
